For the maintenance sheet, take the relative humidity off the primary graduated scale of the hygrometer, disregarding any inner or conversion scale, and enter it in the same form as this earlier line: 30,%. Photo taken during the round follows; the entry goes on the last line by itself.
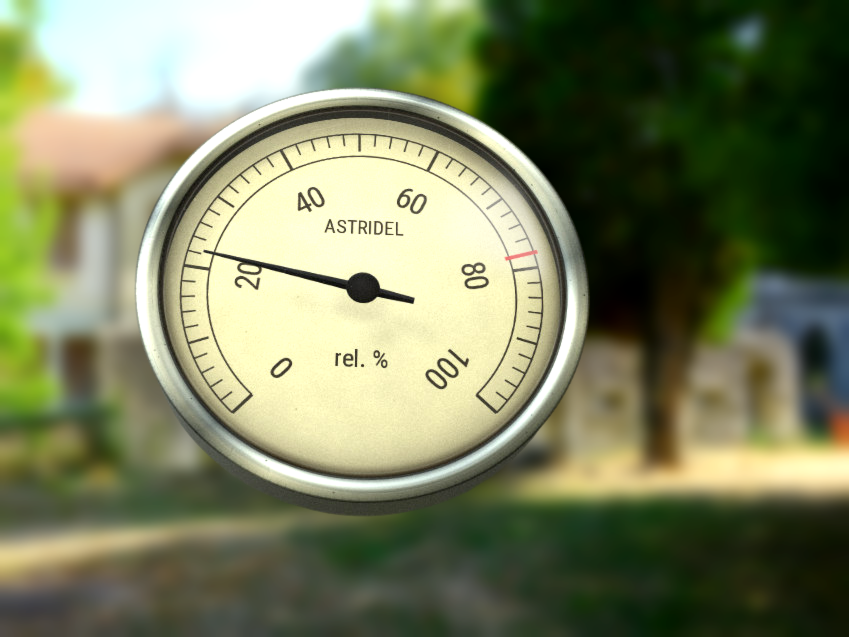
22,%
